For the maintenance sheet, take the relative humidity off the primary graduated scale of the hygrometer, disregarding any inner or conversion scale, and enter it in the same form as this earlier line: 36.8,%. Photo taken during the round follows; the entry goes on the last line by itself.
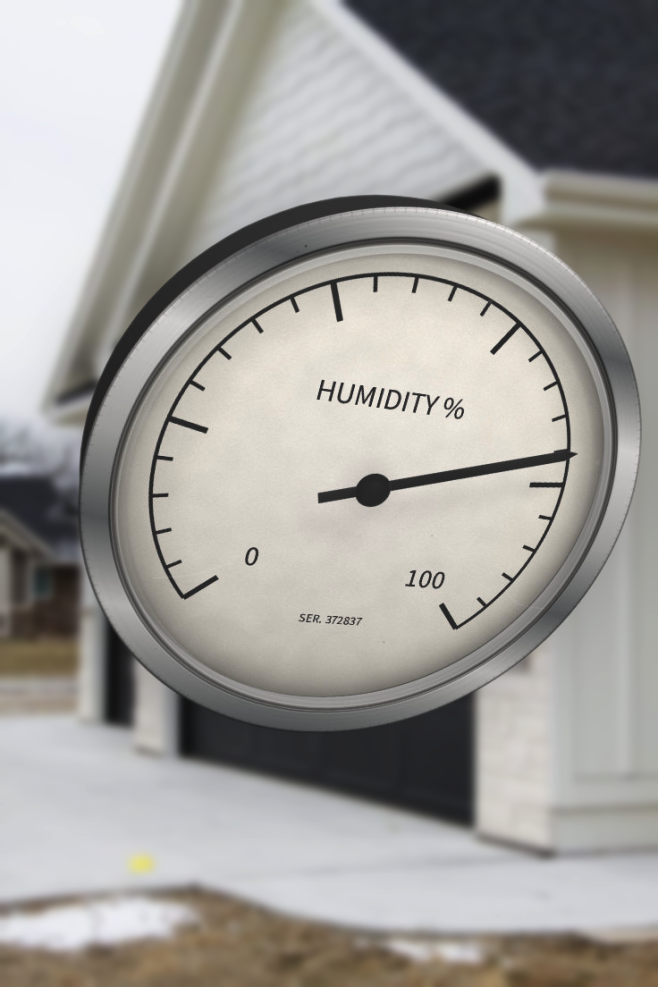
76,%
